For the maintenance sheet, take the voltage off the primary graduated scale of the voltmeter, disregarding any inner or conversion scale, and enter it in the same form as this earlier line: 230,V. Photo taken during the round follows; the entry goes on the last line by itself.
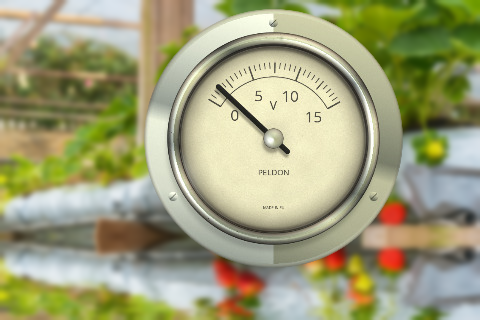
1.5,V
